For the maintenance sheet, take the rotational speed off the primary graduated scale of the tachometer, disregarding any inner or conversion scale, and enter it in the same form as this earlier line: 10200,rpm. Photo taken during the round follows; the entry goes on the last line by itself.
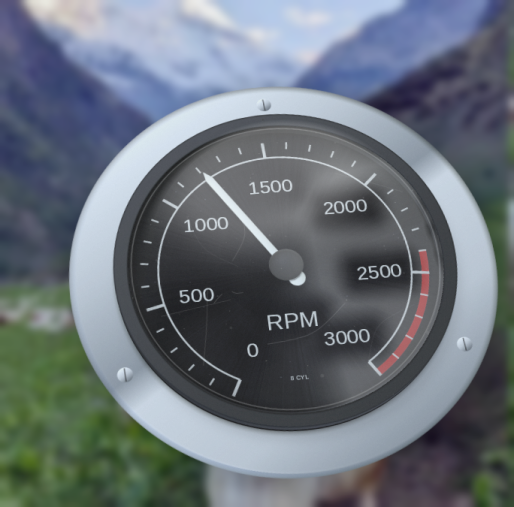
1200,rpm
